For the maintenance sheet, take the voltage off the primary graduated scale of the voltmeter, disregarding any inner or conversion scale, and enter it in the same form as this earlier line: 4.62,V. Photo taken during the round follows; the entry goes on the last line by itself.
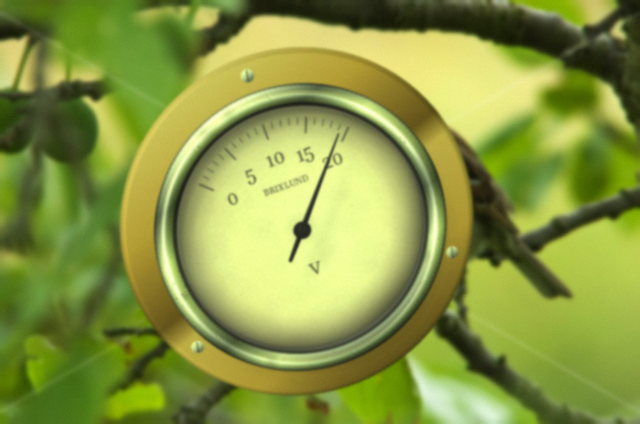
19,V
